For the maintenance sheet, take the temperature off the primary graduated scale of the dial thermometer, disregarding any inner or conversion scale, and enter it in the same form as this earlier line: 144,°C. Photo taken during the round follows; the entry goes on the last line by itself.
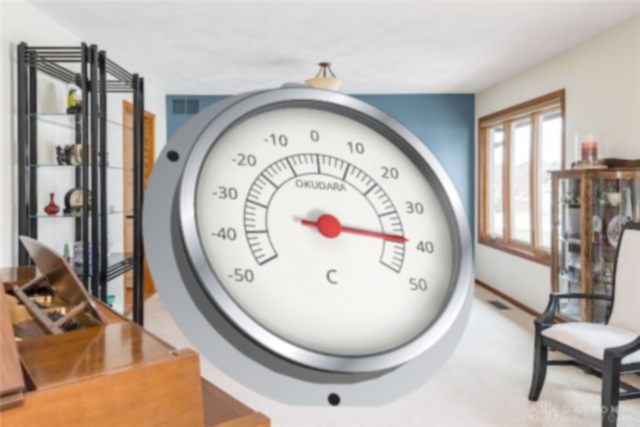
40,°C
